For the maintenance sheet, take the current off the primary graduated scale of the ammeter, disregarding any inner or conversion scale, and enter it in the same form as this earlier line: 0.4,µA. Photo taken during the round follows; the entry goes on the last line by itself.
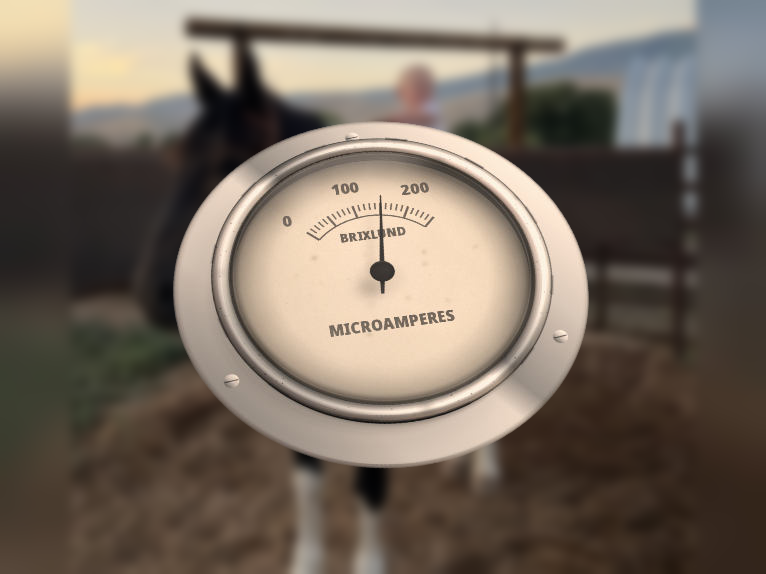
150,µA
